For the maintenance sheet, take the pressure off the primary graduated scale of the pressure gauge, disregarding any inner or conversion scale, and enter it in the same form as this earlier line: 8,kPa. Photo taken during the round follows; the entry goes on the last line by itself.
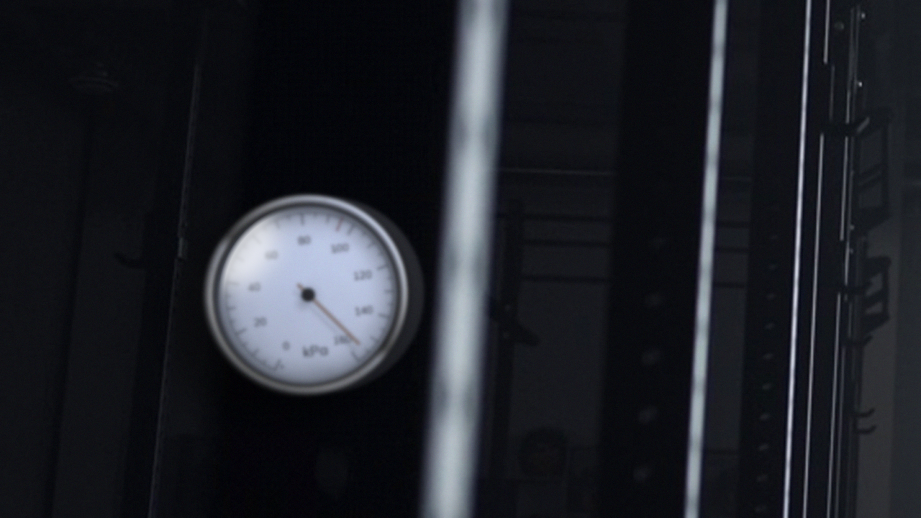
155,kPa
